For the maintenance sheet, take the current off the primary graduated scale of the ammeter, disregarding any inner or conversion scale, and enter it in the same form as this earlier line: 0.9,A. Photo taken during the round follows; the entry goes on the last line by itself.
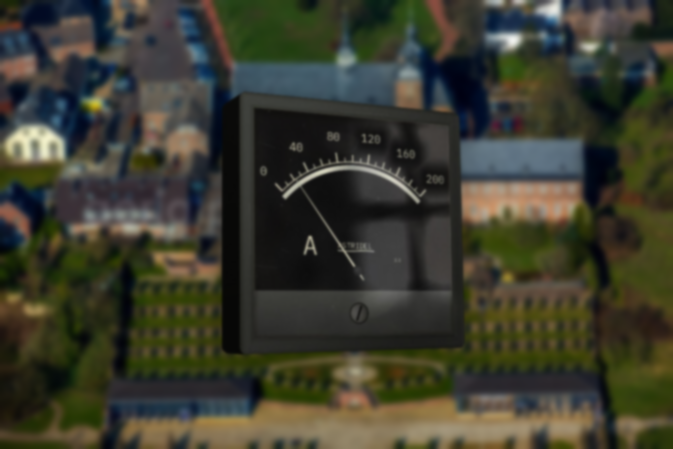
20,A
